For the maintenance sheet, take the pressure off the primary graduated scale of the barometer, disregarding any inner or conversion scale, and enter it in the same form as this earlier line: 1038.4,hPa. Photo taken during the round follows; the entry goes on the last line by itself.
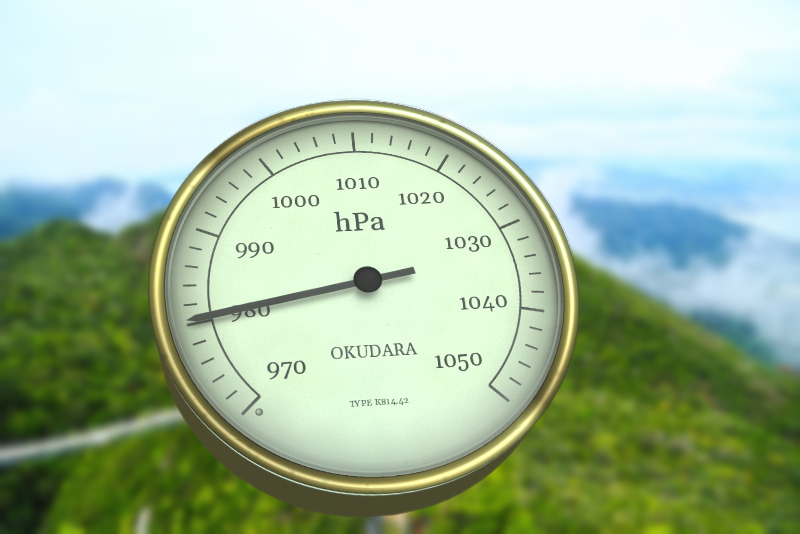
980,hPa
